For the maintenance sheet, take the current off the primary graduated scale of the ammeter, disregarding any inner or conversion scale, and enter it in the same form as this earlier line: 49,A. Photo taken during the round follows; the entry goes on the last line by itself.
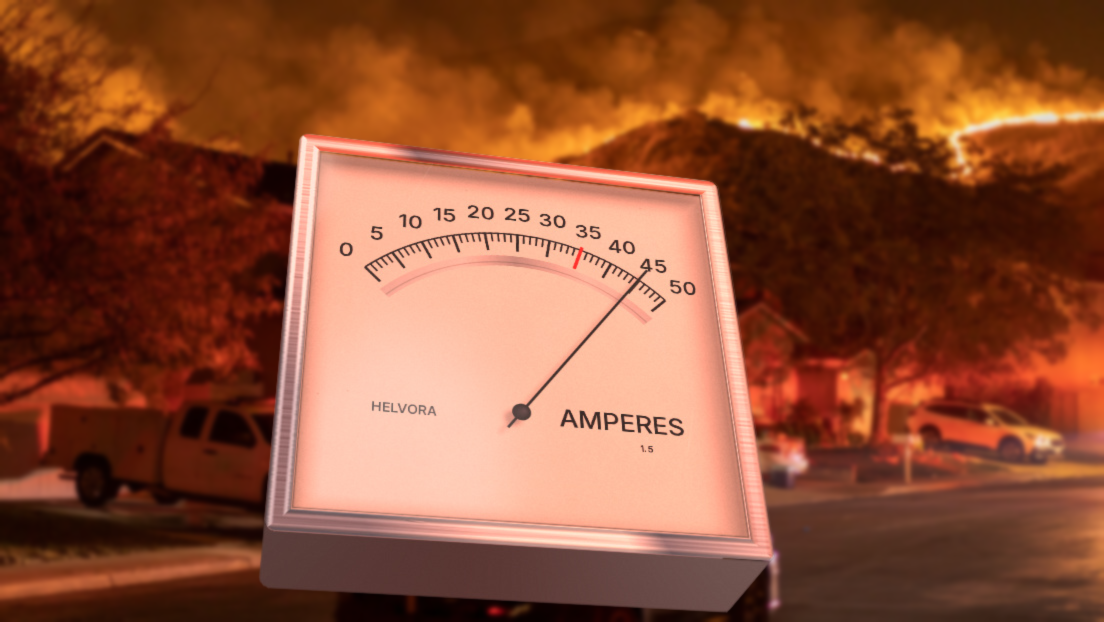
45,A
